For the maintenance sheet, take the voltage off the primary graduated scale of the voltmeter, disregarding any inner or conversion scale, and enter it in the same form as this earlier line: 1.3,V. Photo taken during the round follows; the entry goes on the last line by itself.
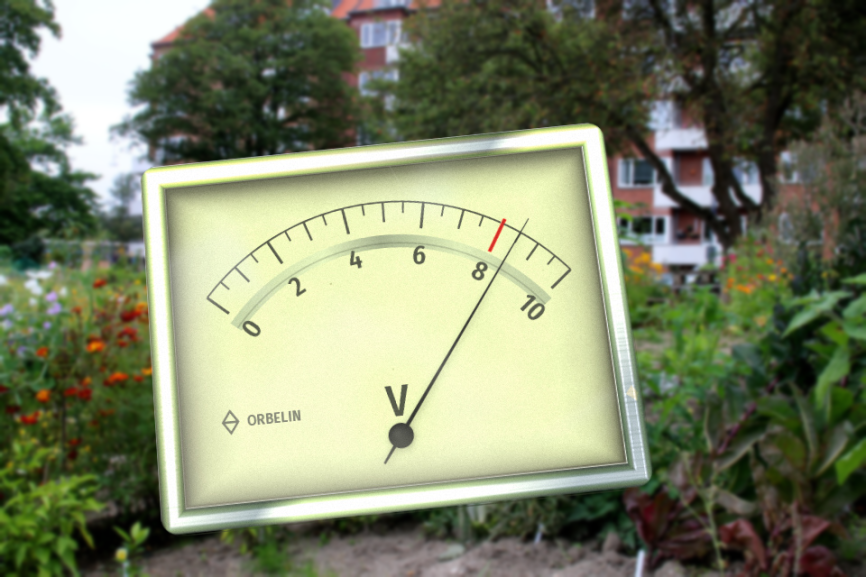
8.5,V
